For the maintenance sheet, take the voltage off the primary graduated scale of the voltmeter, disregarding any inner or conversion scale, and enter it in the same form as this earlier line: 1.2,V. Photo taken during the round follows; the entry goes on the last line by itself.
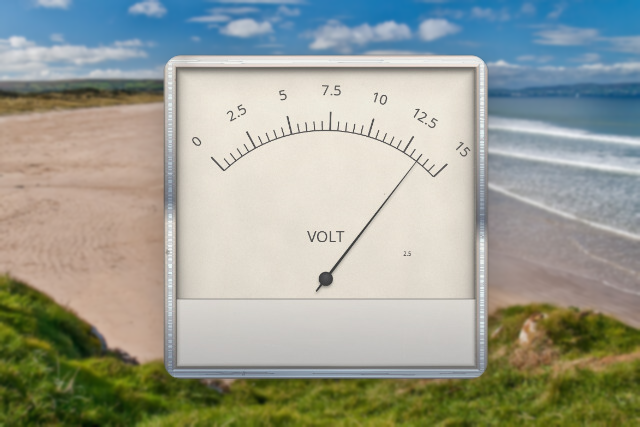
13.5,V
